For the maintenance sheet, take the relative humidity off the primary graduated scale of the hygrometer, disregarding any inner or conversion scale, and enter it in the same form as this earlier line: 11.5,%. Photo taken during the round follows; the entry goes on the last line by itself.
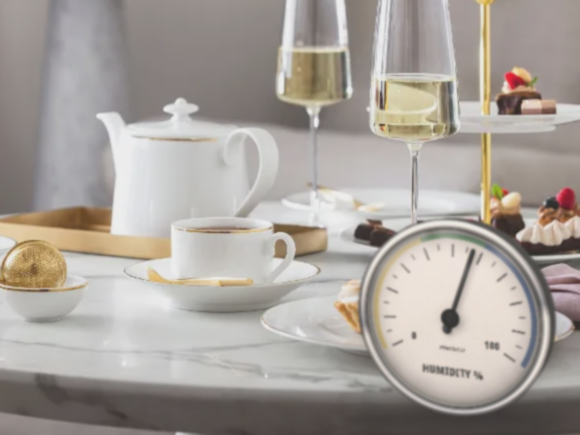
57.5,%
